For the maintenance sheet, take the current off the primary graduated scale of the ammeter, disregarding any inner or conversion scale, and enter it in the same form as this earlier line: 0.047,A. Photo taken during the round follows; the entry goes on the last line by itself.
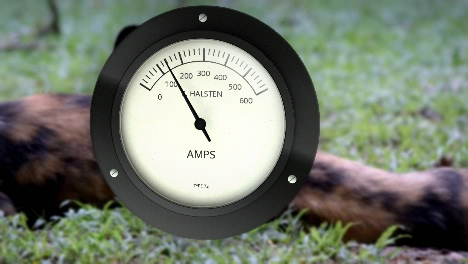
140,A
